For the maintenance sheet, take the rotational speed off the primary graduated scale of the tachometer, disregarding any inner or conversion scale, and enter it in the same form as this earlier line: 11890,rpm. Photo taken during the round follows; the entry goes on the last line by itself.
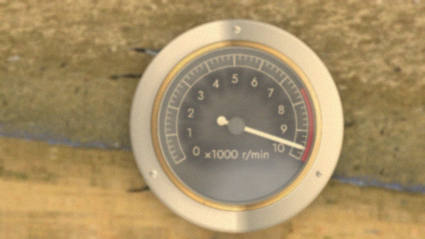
9600,rpm
